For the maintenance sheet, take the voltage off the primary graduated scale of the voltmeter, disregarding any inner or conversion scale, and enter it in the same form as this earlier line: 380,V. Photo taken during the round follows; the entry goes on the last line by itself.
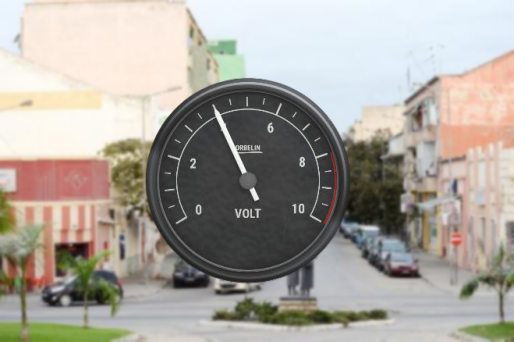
4,V
